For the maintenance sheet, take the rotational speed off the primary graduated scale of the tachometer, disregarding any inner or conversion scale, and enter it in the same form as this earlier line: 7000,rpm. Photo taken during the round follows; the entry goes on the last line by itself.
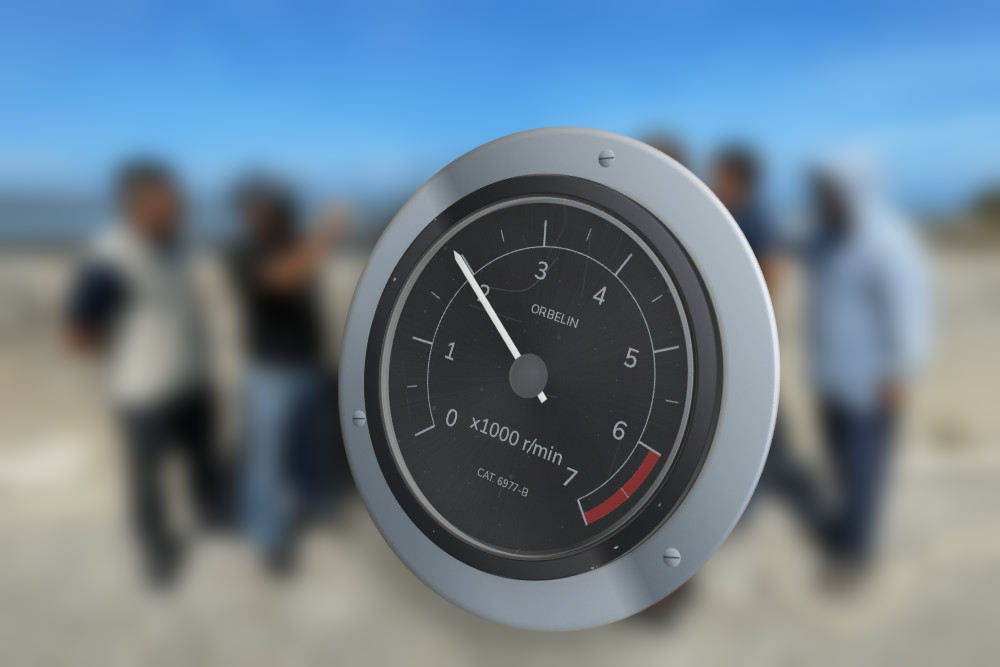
2000,rpm
